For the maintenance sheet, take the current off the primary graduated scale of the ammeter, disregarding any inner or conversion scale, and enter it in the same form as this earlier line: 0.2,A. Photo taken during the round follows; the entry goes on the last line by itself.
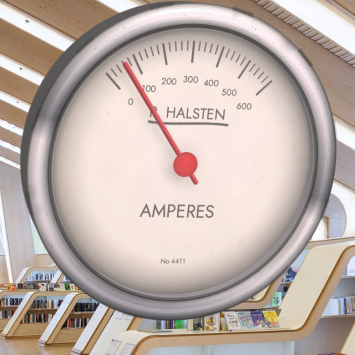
60,A
